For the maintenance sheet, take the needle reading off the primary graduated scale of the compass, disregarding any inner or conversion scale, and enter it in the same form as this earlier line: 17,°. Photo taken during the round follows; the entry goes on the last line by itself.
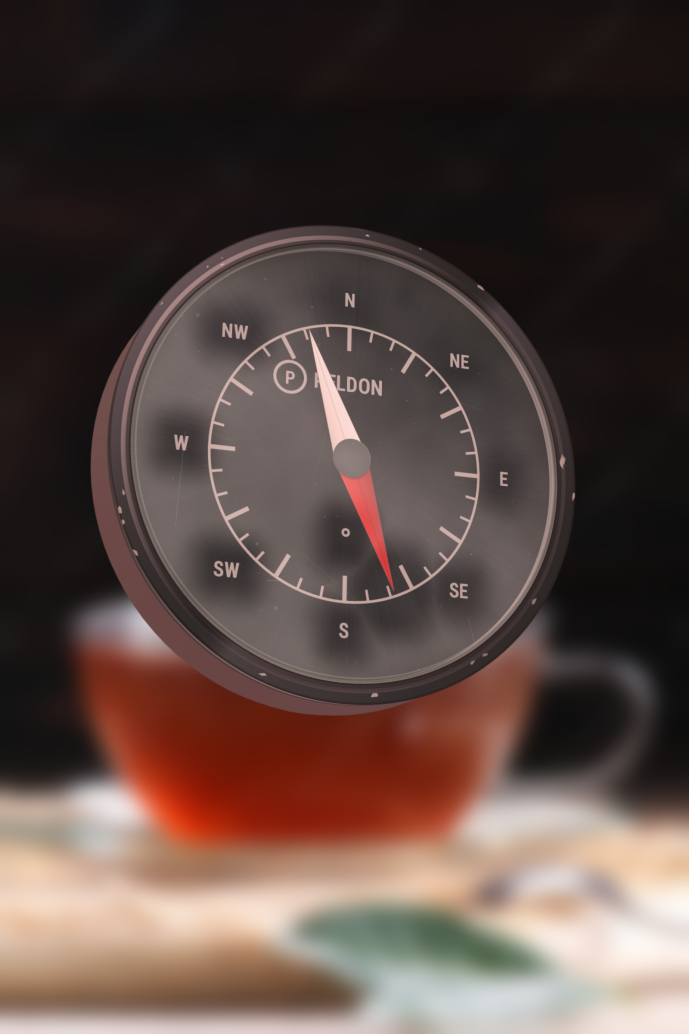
160,°
